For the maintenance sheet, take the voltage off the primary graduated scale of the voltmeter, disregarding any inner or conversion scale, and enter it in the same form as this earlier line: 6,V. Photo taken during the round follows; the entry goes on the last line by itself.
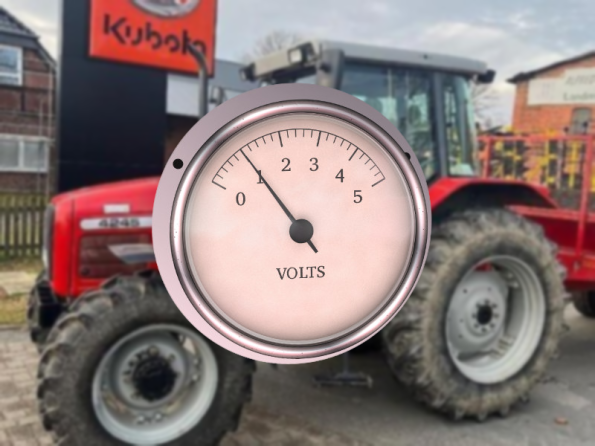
1,V
